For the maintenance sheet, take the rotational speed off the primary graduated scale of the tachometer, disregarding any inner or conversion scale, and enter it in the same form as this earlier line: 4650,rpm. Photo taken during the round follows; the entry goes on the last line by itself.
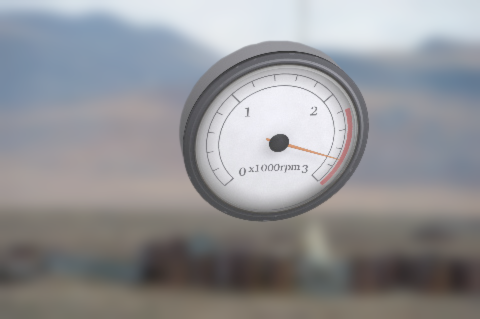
2700,rpm
